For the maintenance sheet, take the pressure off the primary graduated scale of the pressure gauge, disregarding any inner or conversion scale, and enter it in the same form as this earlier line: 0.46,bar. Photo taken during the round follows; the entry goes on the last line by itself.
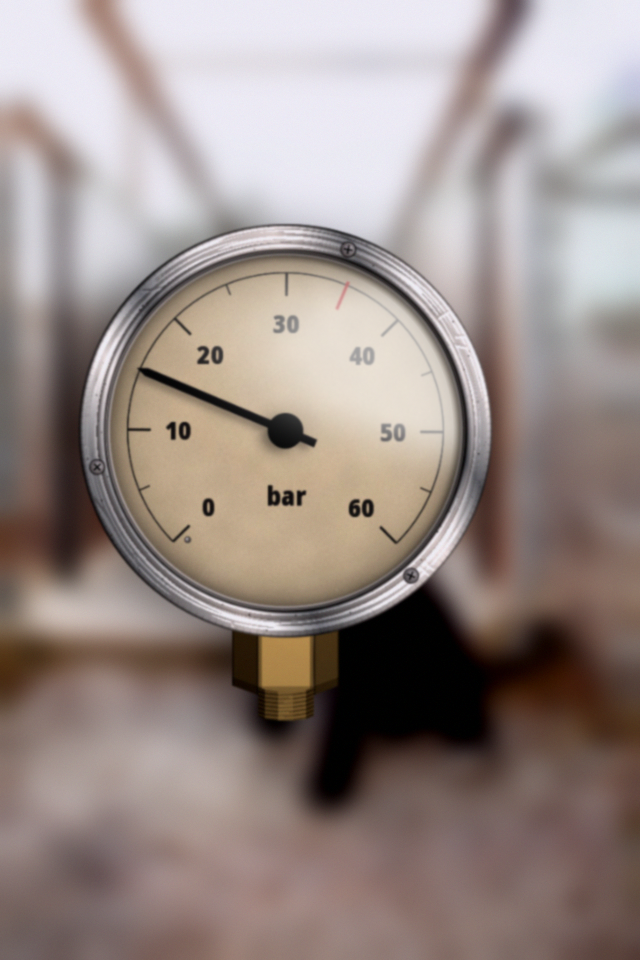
15,bar
